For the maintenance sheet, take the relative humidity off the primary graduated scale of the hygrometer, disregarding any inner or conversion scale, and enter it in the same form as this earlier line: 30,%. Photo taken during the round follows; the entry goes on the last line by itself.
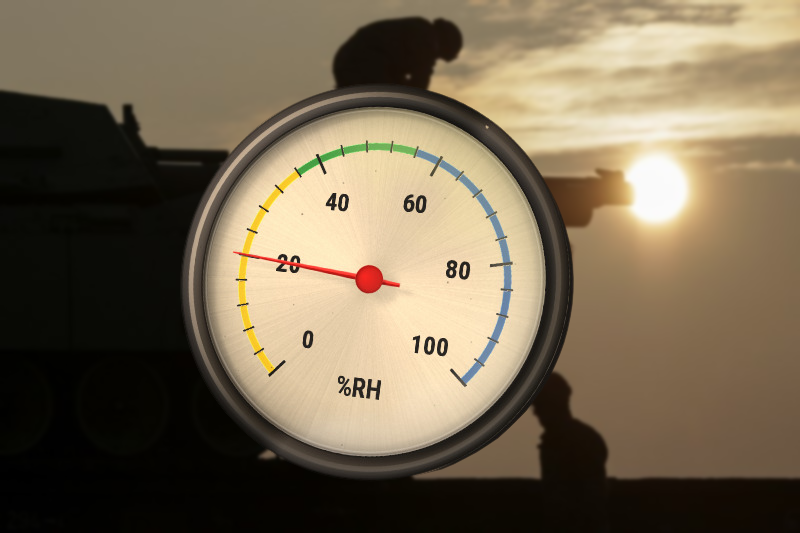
20,%
